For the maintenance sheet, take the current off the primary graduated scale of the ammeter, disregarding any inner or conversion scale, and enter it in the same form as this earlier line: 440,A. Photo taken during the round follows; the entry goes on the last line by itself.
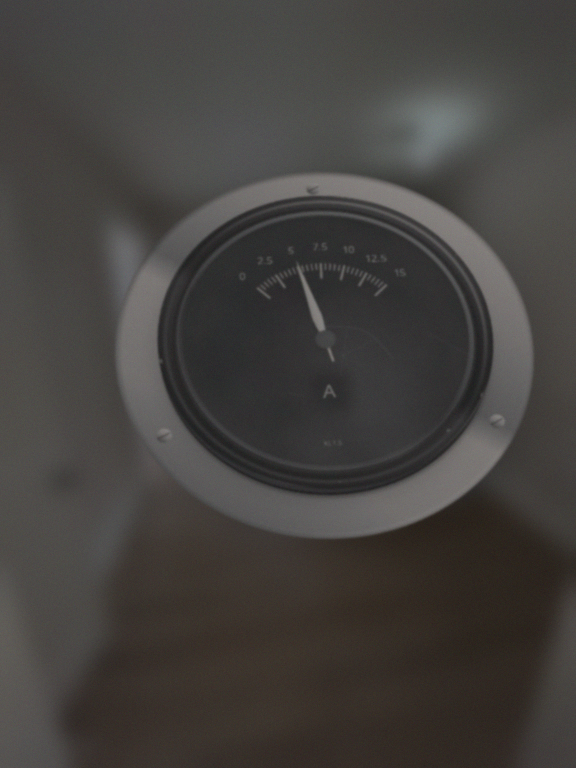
5,A
